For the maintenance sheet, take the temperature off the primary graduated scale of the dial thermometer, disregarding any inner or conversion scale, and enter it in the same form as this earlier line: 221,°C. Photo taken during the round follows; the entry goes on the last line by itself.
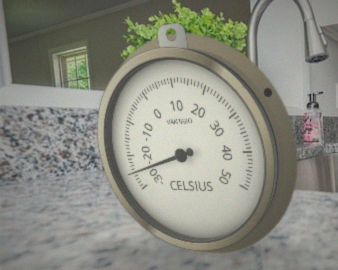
-25,°C
